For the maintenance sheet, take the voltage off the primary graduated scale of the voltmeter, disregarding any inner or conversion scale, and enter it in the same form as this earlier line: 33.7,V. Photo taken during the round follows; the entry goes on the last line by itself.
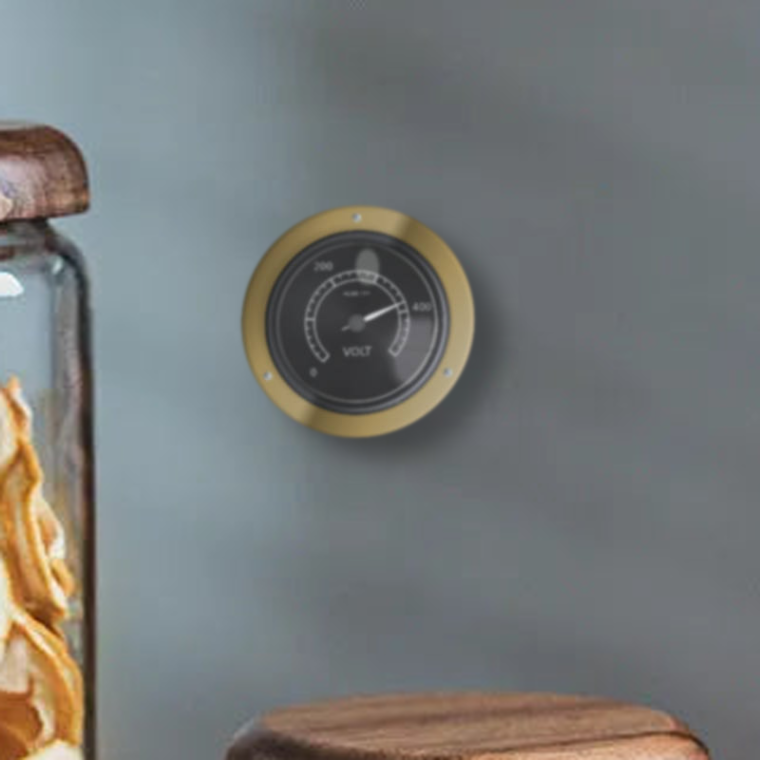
380,V
